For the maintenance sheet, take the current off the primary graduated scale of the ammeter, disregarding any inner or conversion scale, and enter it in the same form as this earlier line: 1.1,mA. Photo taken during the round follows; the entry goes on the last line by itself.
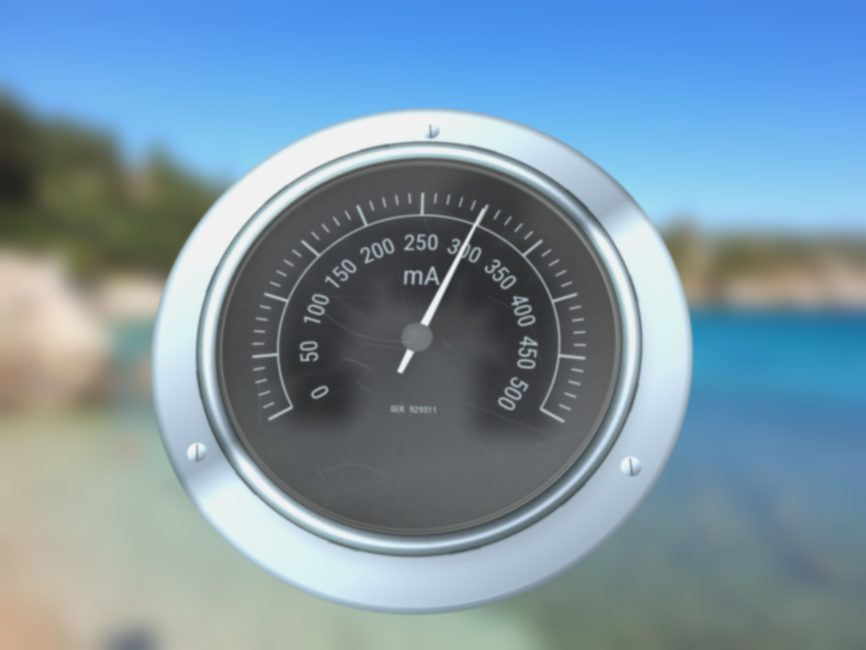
300,mA
